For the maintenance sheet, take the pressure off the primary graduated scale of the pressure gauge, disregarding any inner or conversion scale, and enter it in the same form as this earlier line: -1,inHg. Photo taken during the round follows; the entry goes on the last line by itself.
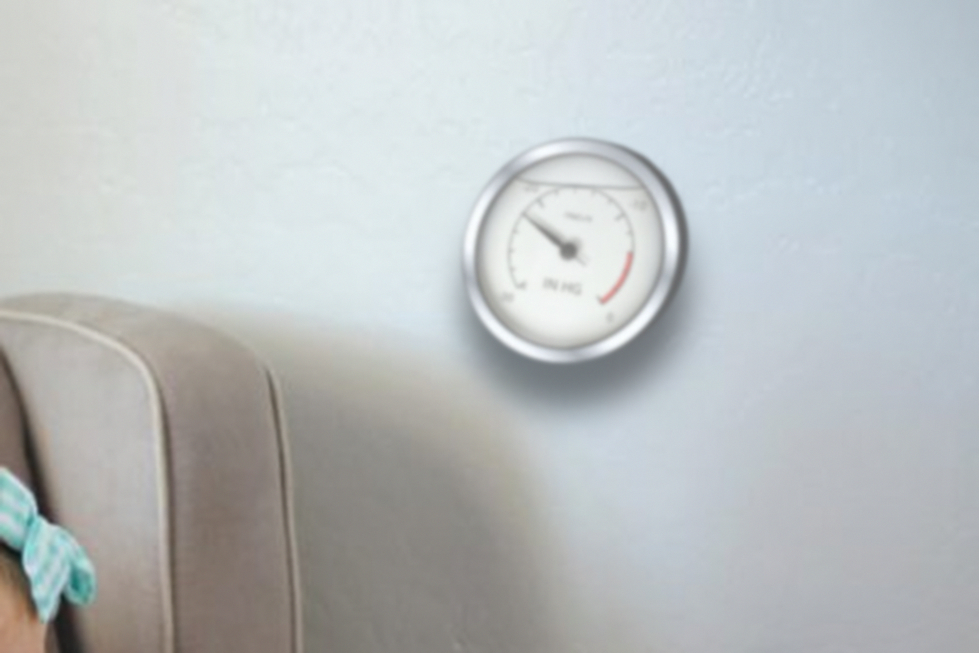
-22,inHg
